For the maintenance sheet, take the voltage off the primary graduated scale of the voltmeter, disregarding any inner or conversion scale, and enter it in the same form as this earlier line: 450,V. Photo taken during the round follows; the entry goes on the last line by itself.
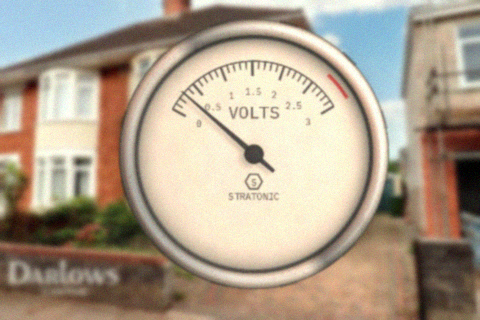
0.3,V
